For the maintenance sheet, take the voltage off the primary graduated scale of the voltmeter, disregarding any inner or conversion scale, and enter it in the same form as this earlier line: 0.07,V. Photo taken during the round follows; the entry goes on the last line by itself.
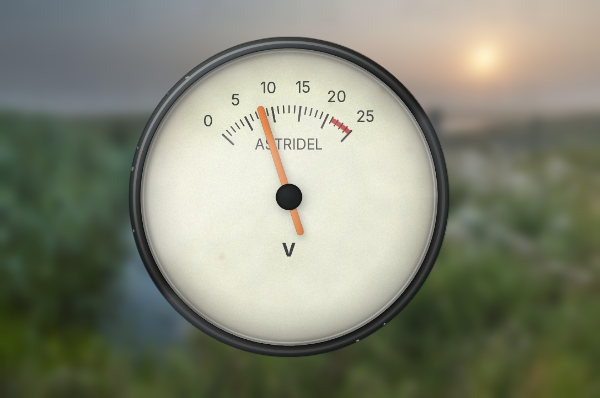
8,V
